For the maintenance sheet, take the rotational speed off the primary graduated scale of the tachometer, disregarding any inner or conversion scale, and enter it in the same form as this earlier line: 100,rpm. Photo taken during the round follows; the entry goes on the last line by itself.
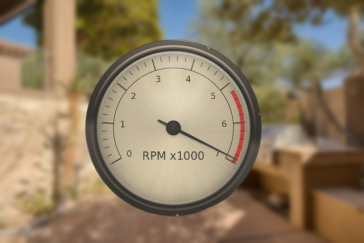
6900,rpm
